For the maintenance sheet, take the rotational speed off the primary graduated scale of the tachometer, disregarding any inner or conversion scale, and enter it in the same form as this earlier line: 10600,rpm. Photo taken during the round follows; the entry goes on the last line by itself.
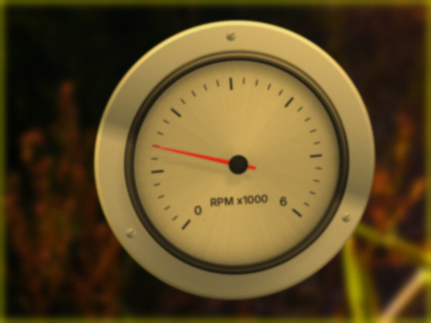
1400,rpm
